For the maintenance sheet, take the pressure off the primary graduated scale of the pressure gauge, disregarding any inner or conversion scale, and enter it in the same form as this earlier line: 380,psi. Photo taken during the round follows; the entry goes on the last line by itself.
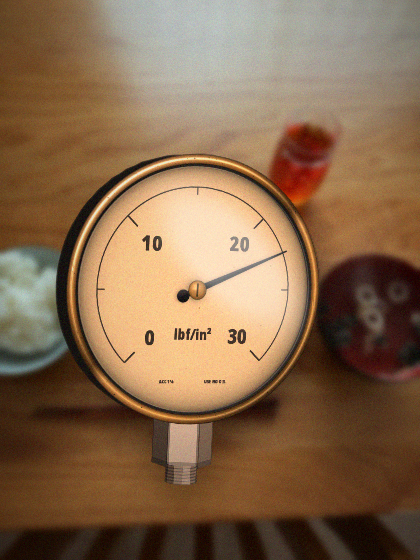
22.5,psi
